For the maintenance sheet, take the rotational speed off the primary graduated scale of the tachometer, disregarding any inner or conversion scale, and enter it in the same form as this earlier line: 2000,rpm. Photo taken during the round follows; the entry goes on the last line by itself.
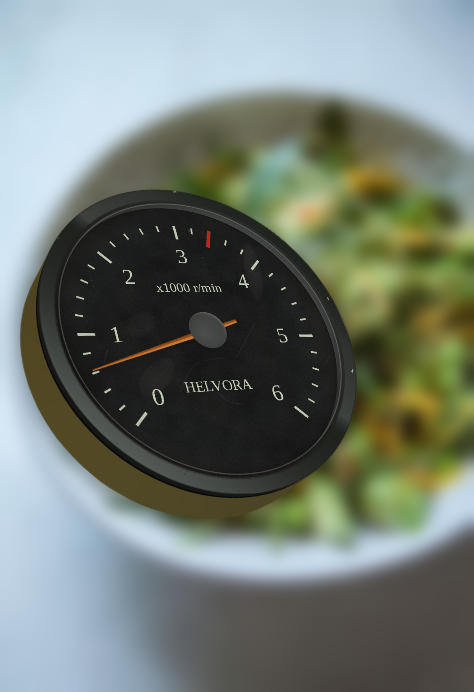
600,rpm
